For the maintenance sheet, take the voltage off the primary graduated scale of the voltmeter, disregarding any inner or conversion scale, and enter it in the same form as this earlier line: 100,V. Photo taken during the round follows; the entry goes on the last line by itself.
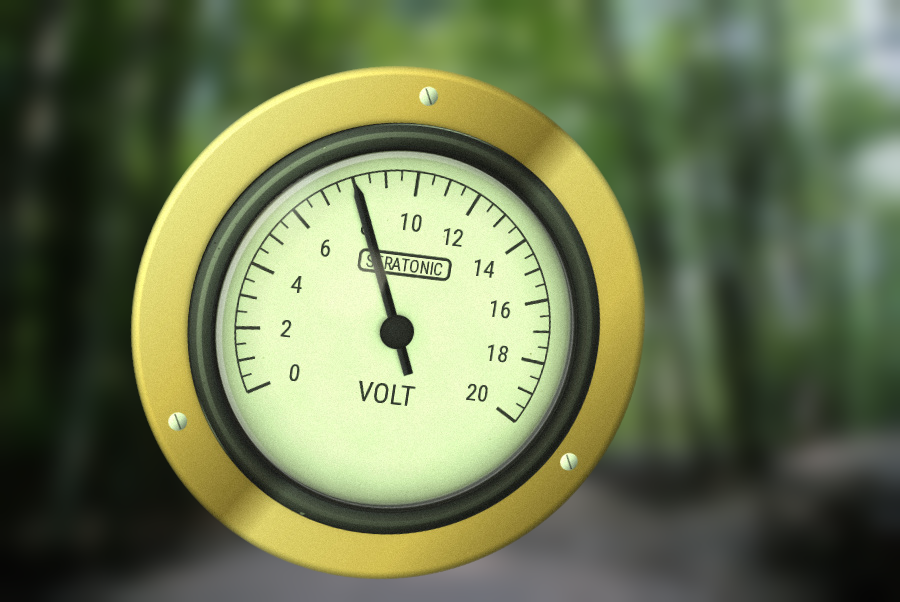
8,V
